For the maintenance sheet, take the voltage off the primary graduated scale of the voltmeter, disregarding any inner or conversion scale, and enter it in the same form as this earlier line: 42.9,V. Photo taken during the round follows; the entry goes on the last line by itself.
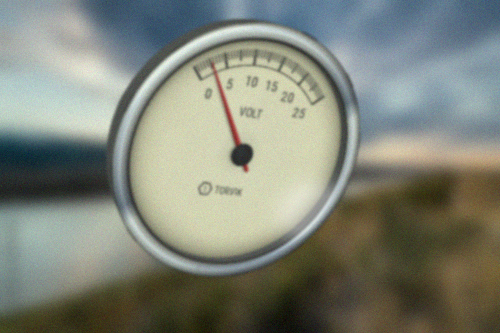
2.5,V
